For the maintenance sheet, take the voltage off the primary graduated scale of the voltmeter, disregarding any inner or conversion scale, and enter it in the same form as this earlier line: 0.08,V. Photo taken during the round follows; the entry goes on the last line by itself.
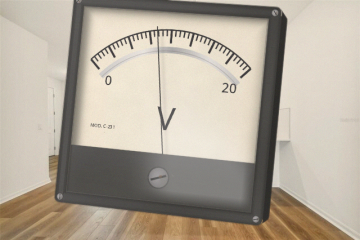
8.5,V
